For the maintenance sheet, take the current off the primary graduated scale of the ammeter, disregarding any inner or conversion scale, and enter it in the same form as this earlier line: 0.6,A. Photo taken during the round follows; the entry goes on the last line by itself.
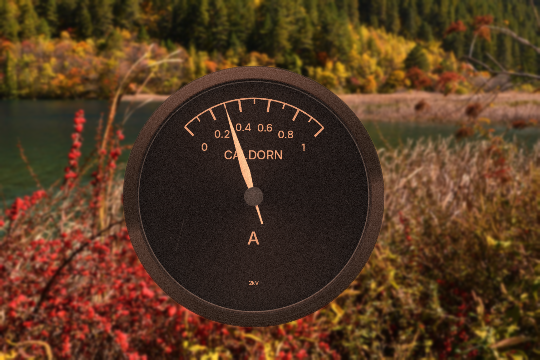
0.3,A
